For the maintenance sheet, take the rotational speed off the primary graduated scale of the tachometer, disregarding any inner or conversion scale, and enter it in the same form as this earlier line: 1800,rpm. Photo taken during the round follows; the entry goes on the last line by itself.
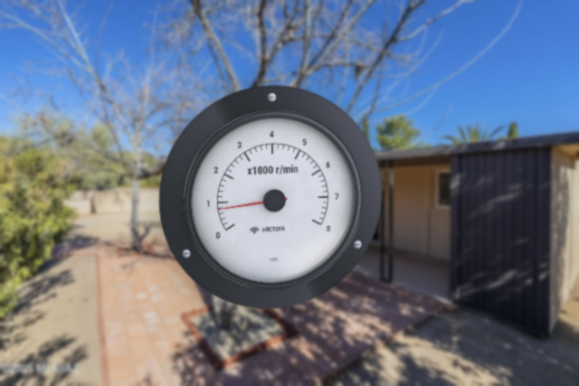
800,rpm
